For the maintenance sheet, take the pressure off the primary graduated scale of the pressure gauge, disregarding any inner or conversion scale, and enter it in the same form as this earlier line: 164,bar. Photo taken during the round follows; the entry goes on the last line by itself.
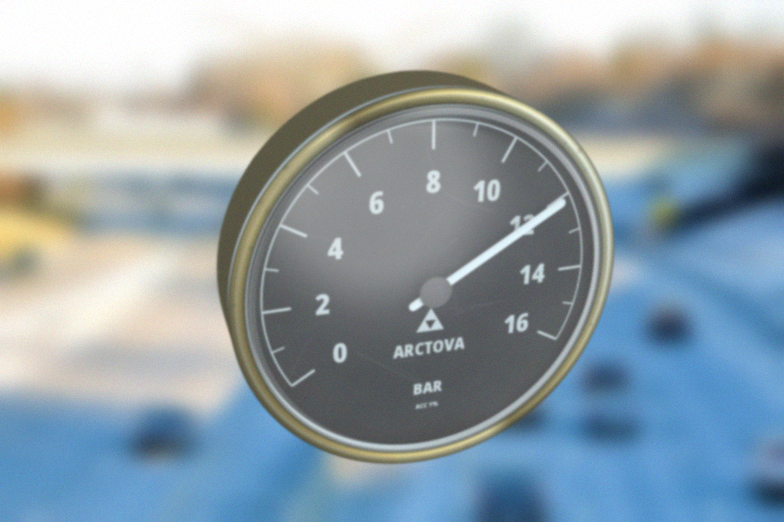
12,bar
